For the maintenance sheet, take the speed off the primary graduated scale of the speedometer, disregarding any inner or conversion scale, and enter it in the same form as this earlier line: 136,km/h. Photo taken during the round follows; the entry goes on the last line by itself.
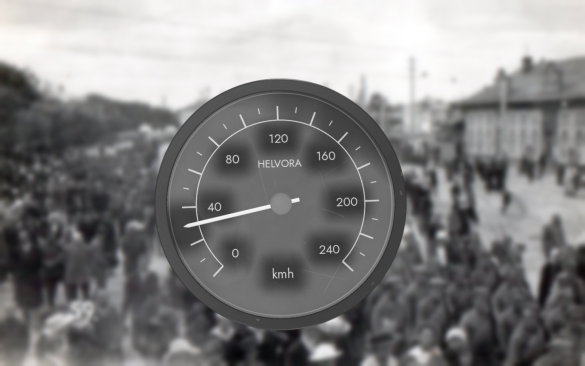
30,km/h
